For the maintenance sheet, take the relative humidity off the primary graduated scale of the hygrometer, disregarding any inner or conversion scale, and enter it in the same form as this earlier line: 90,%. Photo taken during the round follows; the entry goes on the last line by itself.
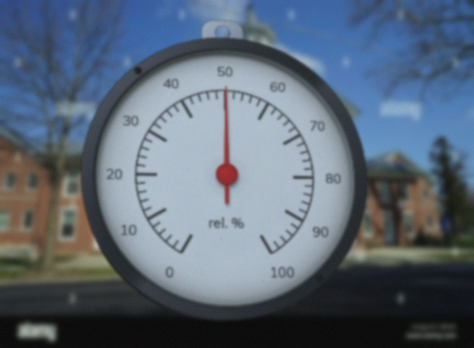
50,%
